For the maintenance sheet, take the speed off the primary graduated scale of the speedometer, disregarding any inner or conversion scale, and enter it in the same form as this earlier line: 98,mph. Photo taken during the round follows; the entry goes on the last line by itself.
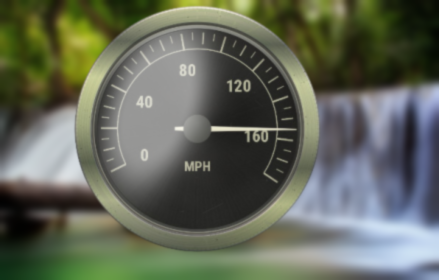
155,mph
